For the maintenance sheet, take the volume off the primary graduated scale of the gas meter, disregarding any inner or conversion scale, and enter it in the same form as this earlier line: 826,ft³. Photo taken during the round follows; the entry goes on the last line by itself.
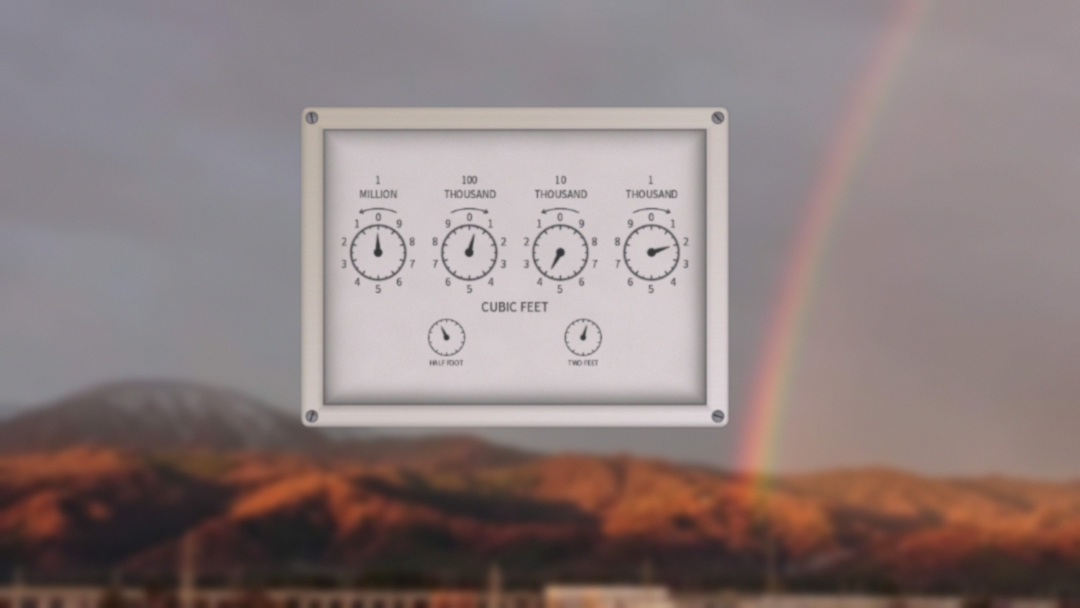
4200,ft³
